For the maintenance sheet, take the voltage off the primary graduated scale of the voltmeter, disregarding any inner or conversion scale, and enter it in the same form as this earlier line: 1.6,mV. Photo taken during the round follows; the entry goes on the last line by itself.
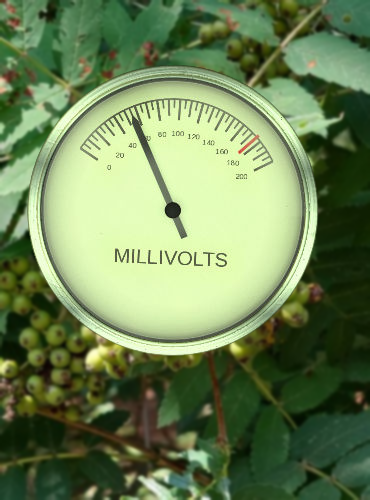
55,mV
